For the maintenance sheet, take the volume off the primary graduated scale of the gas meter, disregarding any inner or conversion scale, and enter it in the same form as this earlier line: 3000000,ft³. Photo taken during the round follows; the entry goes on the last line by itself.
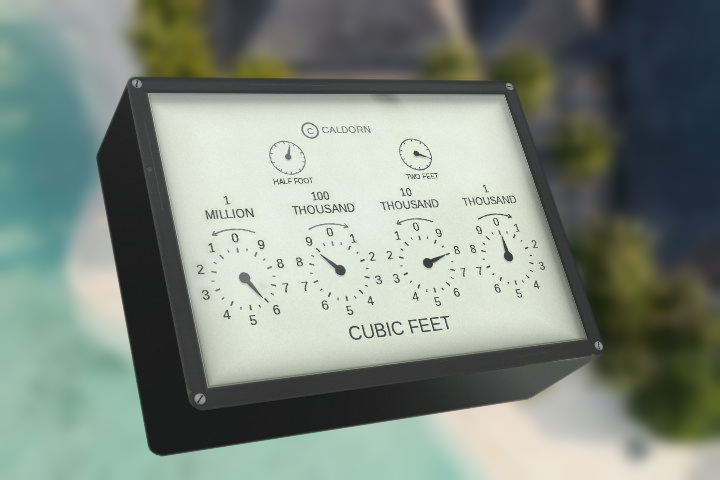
588000,ft³
